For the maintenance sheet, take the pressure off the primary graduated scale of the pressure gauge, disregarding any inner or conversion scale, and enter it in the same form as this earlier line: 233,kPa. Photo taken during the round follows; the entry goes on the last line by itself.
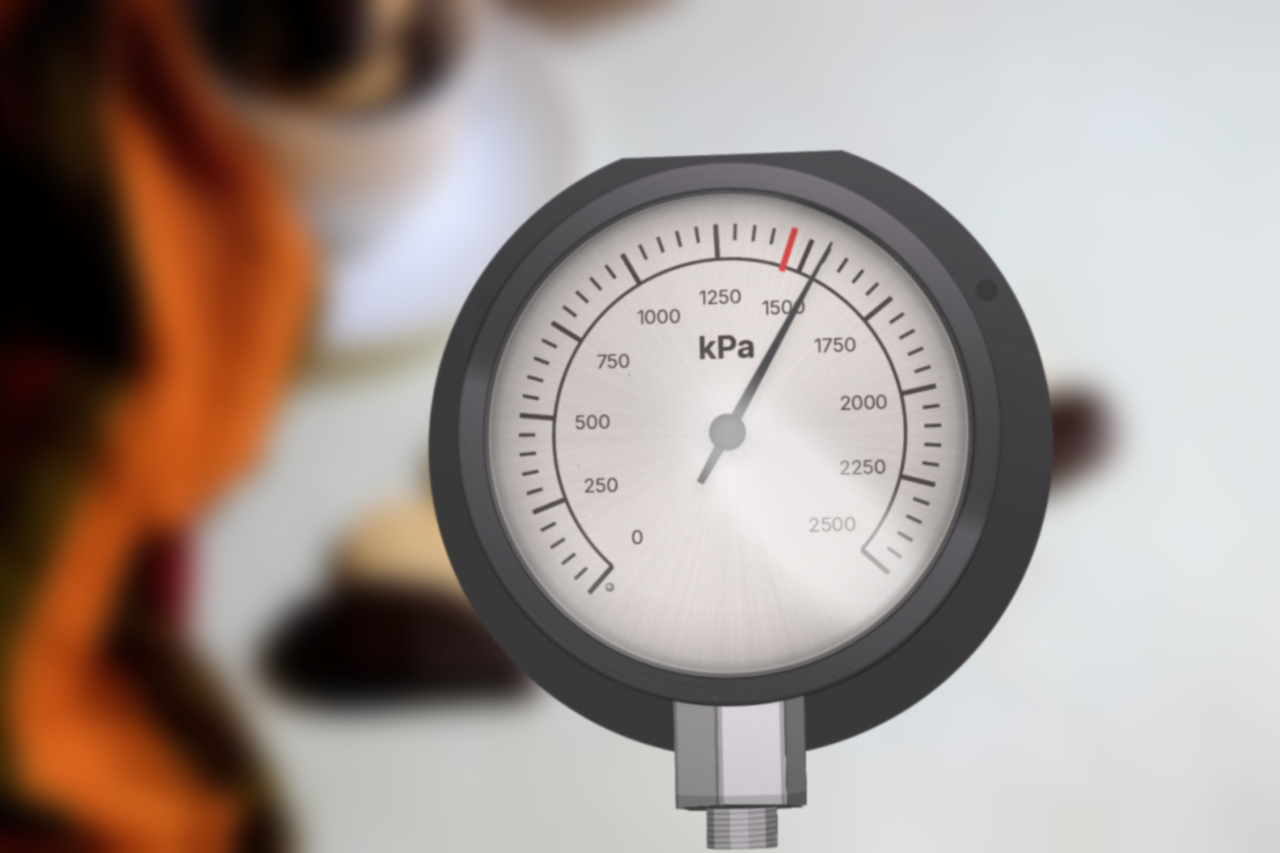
1550,kPa
